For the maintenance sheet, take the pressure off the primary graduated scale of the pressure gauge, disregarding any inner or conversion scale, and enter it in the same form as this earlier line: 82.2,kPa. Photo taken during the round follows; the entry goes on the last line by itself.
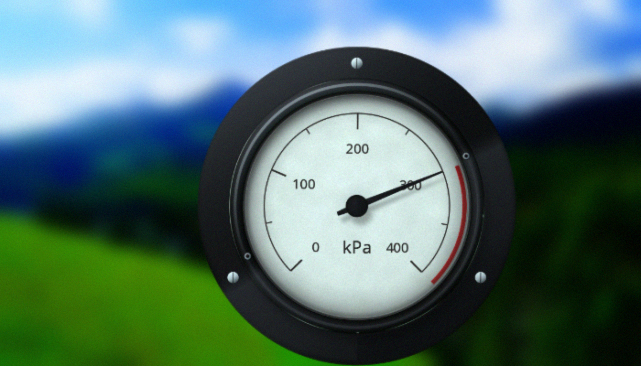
300,kPa
